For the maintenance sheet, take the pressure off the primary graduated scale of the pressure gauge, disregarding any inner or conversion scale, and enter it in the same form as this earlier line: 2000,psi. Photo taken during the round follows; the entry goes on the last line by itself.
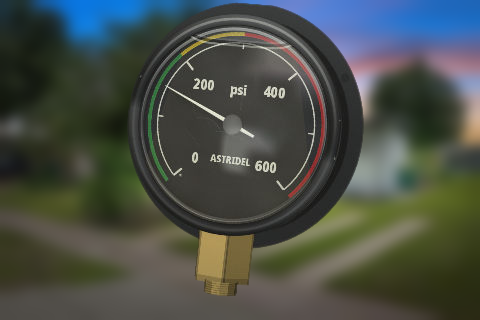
150,psi
